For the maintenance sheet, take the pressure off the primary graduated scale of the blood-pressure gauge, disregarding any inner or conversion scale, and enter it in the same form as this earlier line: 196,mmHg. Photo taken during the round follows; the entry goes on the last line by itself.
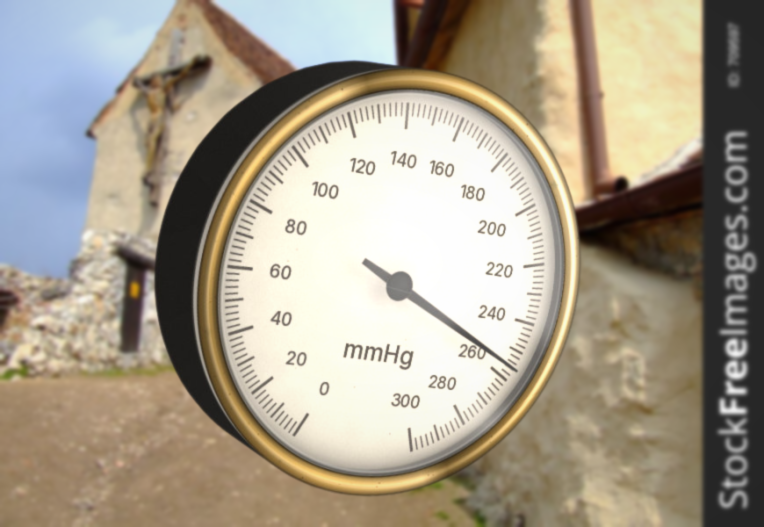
256,mmHg
